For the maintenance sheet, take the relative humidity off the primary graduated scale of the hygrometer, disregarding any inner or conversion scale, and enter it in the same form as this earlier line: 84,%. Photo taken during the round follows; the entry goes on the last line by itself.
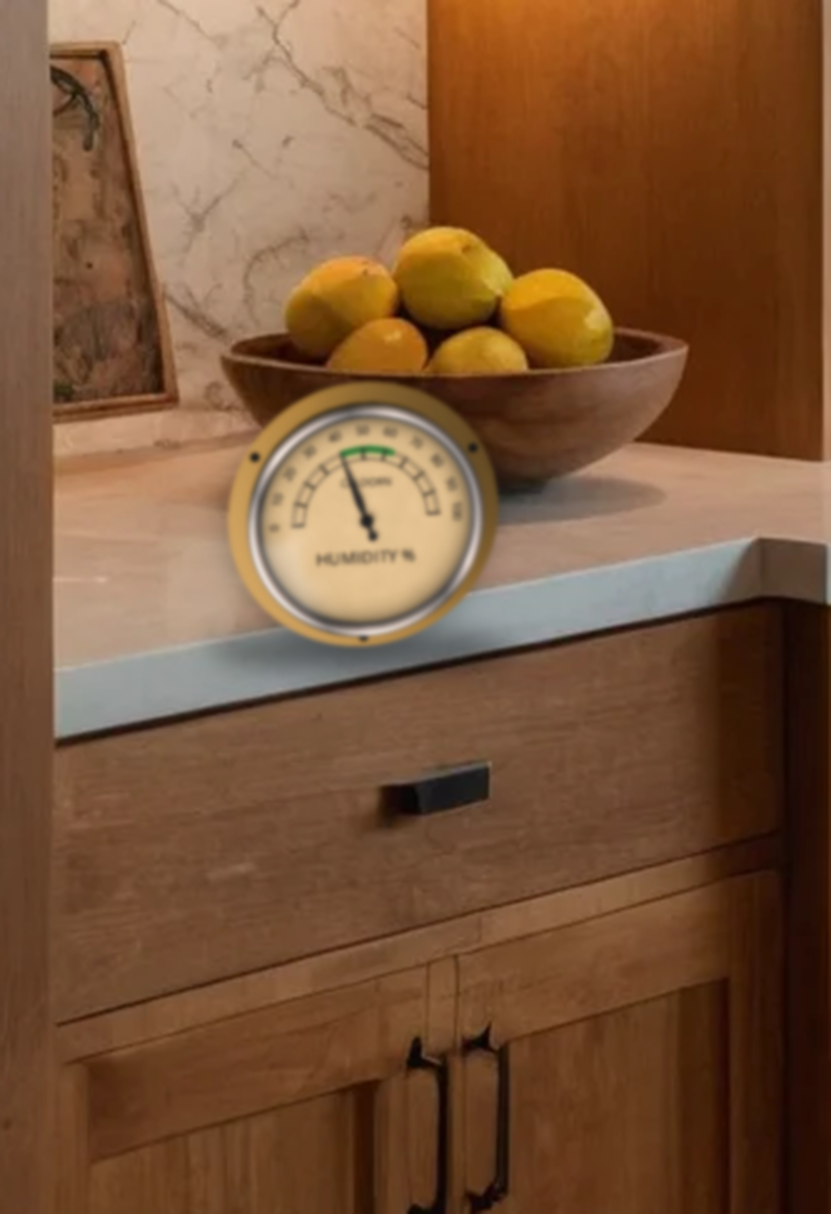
40,%
